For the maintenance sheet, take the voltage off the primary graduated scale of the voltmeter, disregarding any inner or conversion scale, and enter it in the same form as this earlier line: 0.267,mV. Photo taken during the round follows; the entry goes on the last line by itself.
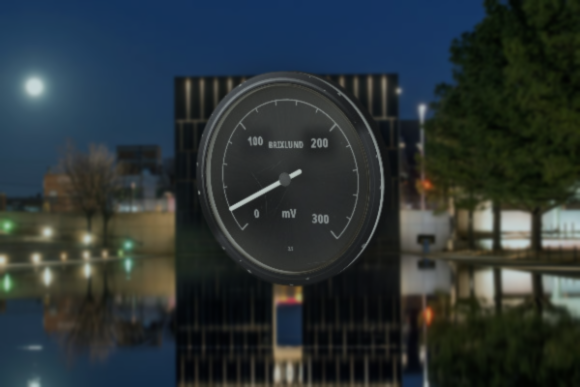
20,mV
